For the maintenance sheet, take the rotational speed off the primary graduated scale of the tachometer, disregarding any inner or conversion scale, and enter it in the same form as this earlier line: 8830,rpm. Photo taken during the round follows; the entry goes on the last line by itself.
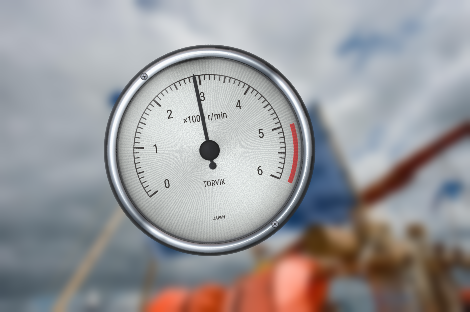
2900,rpm
